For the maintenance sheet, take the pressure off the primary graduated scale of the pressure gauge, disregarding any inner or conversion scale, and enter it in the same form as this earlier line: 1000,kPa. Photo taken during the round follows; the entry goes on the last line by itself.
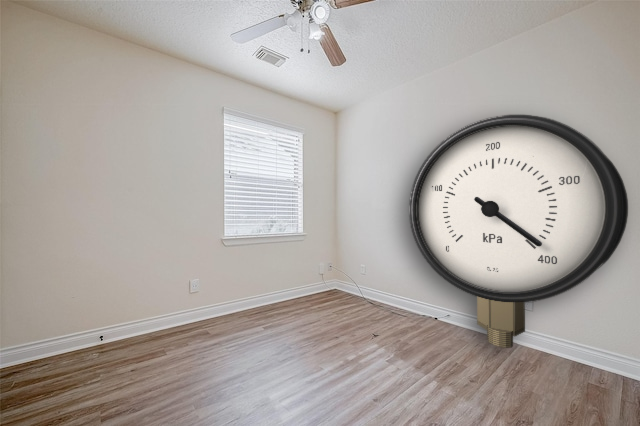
390,kPa
